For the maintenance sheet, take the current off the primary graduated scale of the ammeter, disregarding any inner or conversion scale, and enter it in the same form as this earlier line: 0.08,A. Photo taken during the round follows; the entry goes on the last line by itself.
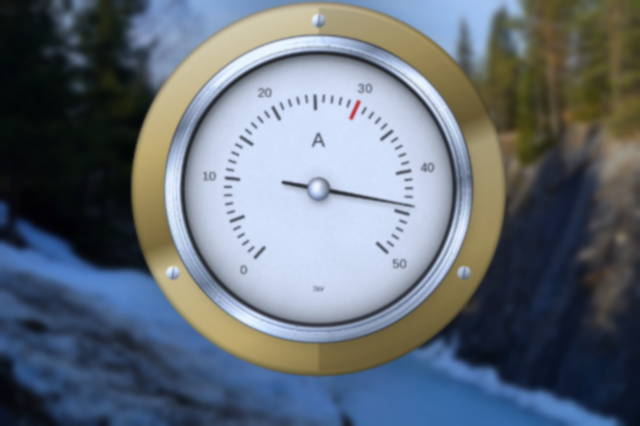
44,A
